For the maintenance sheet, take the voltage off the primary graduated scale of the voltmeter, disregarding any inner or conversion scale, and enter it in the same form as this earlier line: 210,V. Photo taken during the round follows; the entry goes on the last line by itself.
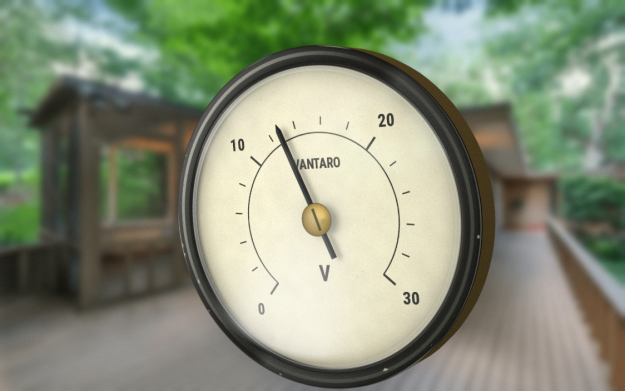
13,V
